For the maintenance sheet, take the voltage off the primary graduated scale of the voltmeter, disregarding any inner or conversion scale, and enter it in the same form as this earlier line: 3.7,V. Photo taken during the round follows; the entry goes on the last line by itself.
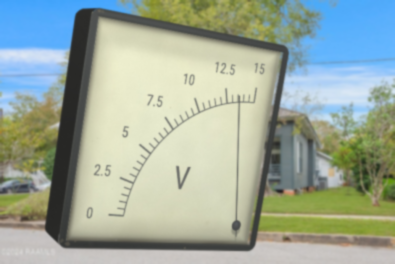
13.5,V
